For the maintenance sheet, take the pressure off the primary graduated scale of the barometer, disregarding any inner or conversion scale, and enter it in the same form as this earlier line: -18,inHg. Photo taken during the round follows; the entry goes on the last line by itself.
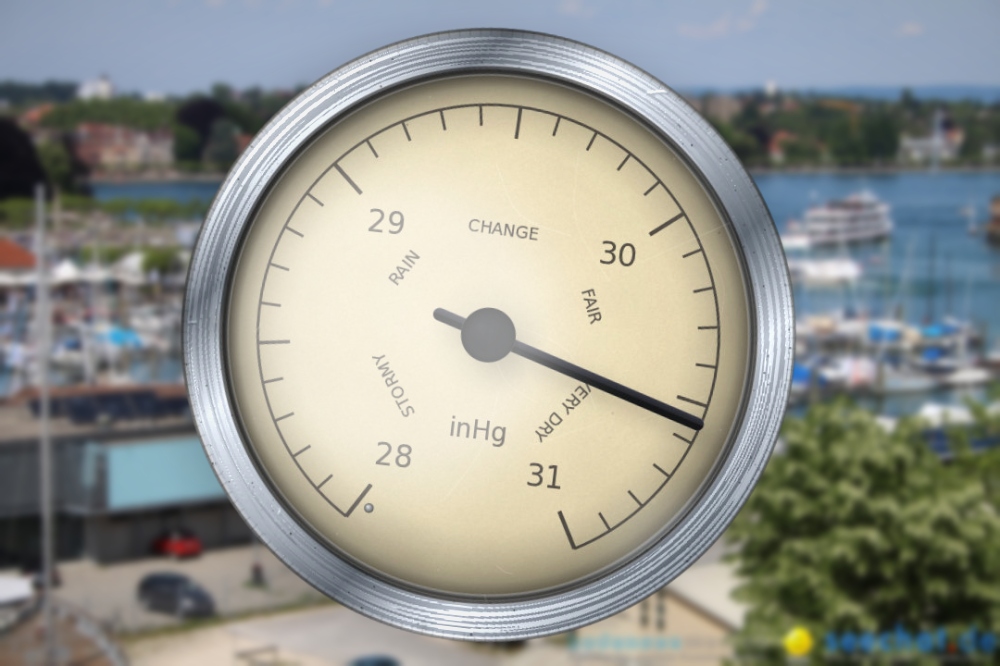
30.55,inHg
